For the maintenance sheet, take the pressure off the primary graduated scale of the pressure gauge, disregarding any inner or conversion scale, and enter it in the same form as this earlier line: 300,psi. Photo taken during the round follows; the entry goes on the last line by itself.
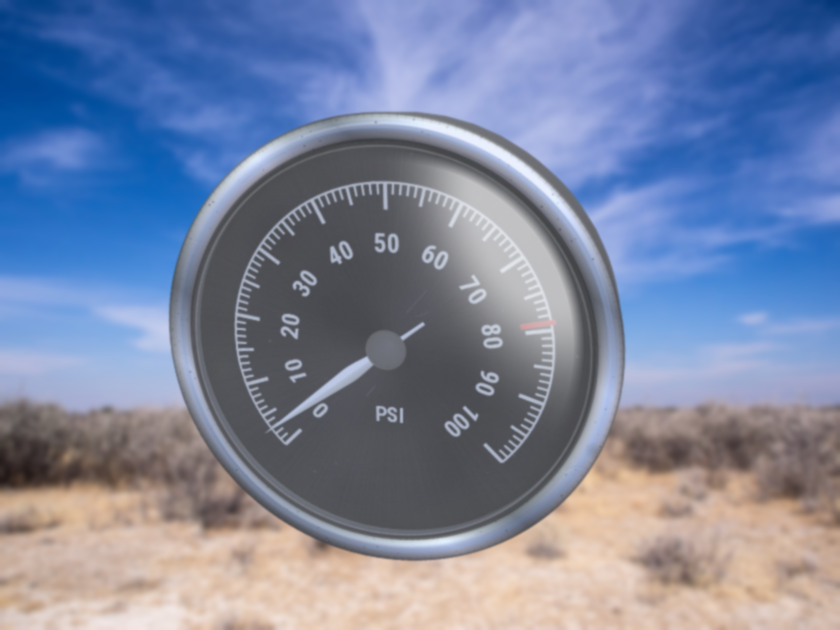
3,psi
